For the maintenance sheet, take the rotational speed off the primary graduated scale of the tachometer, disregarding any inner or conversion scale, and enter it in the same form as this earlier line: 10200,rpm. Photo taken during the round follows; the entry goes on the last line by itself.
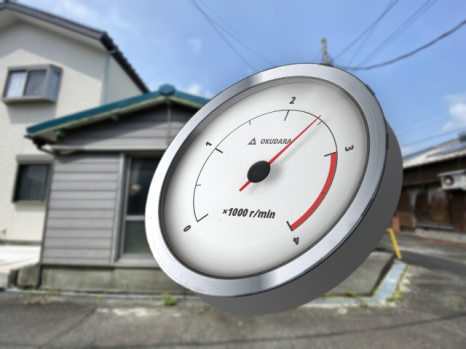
2500,rpm
